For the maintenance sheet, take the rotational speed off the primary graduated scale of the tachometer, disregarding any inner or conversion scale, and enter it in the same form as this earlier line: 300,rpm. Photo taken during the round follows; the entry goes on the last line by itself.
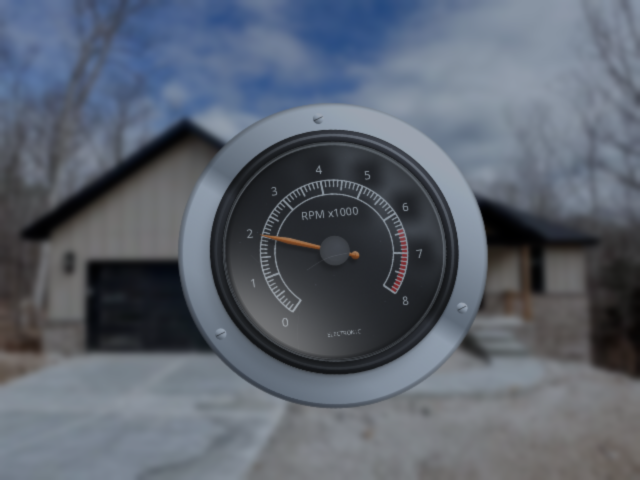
2000,rpm
